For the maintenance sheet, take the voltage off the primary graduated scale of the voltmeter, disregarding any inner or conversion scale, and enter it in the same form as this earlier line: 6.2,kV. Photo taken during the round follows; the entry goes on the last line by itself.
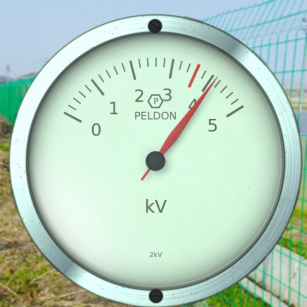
4.1,kV
